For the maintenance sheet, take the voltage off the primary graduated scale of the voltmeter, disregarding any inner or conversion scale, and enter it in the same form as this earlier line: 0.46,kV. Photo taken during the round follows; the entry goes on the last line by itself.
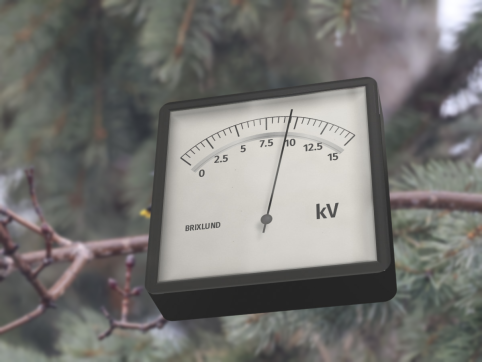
9.5,kV
